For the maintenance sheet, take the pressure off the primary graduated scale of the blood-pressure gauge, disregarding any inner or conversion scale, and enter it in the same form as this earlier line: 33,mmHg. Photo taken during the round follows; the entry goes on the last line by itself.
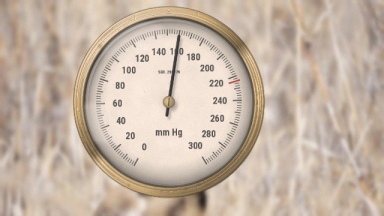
160,mmHg
